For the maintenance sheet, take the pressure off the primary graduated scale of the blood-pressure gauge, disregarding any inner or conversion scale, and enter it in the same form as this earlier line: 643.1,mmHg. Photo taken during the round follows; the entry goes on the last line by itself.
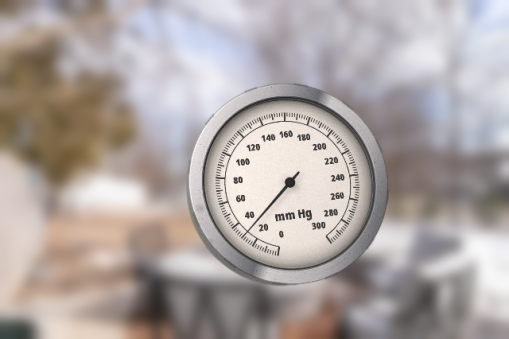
30,mmHg
